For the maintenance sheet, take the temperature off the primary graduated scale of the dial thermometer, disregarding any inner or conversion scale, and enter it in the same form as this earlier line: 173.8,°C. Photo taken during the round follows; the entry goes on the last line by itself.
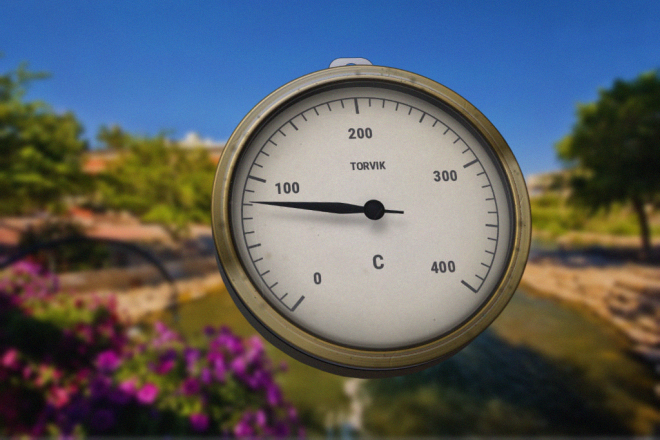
80,°C
